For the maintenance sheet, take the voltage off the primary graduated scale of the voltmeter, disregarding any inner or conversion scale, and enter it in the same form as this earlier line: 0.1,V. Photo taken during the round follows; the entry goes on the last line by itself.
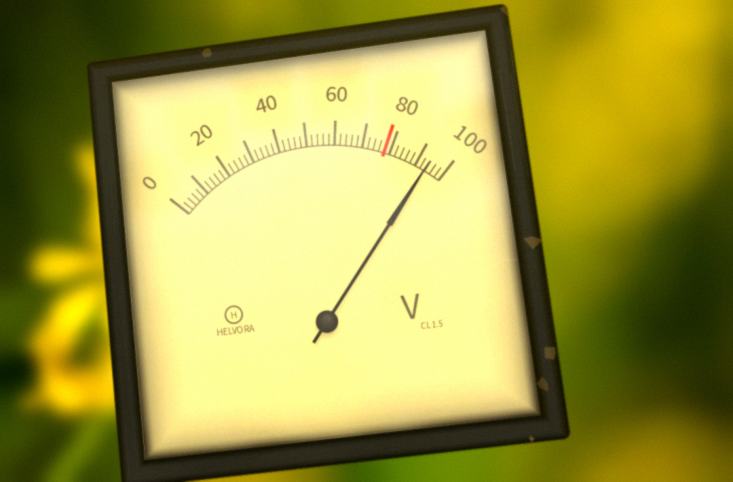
94,V
